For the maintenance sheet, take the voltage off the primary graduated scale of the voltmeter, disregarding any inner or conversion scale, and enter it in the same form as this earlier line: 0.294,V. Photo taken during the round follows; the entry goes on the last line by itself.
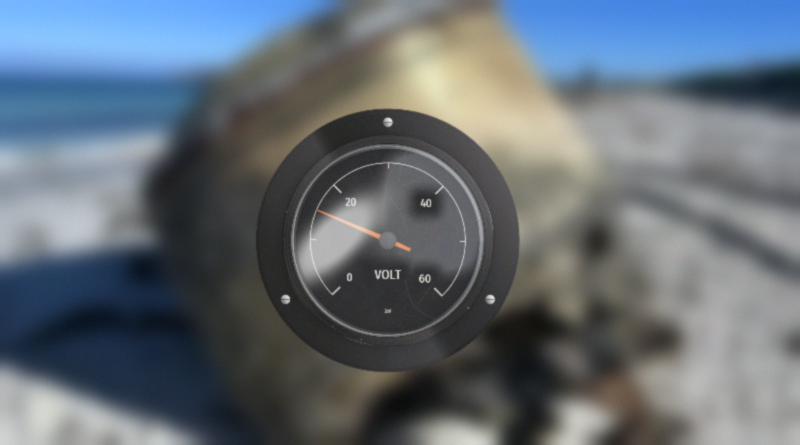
15,V
